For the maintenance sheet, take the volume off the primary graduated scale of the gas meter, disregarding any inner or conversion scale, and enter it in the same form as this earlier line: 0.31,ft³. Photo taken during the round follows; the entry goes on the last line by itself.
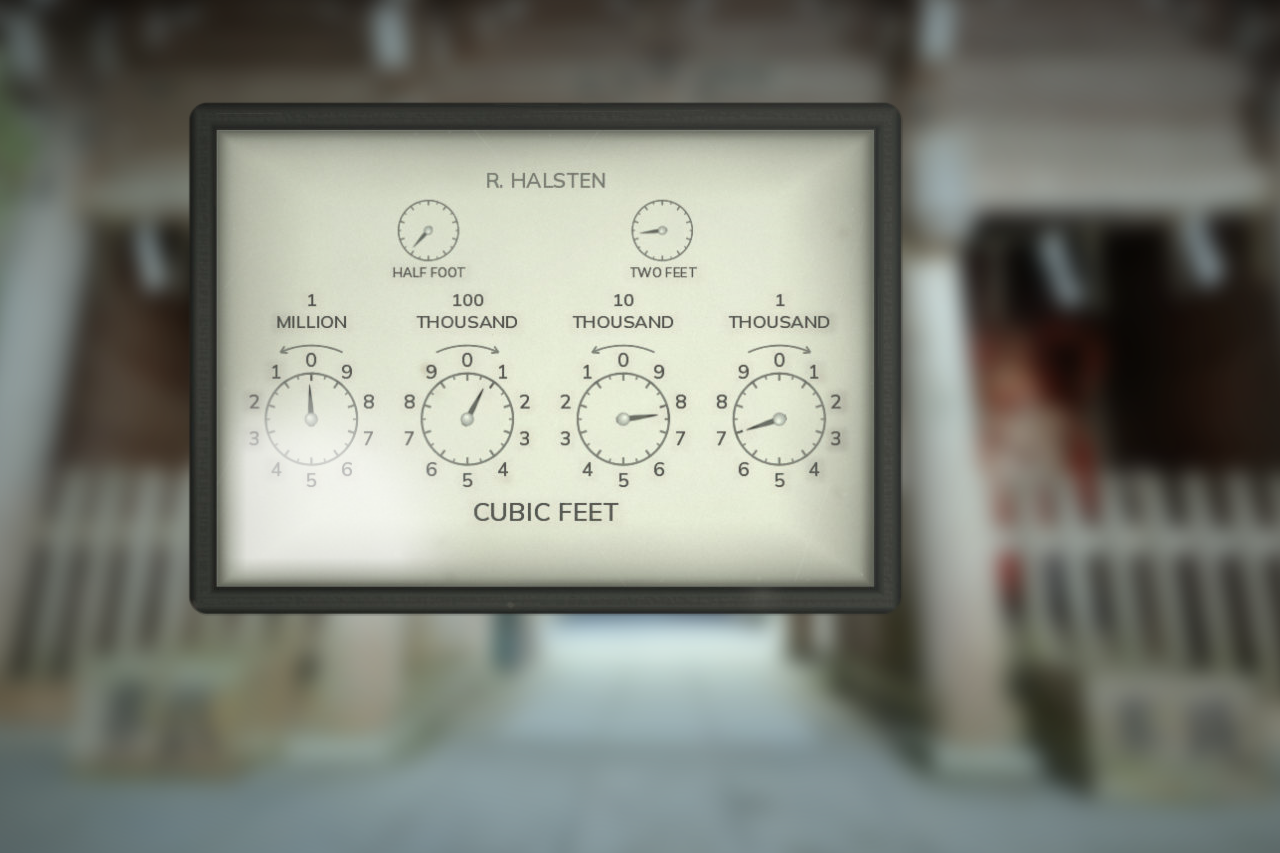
7700,ft³
